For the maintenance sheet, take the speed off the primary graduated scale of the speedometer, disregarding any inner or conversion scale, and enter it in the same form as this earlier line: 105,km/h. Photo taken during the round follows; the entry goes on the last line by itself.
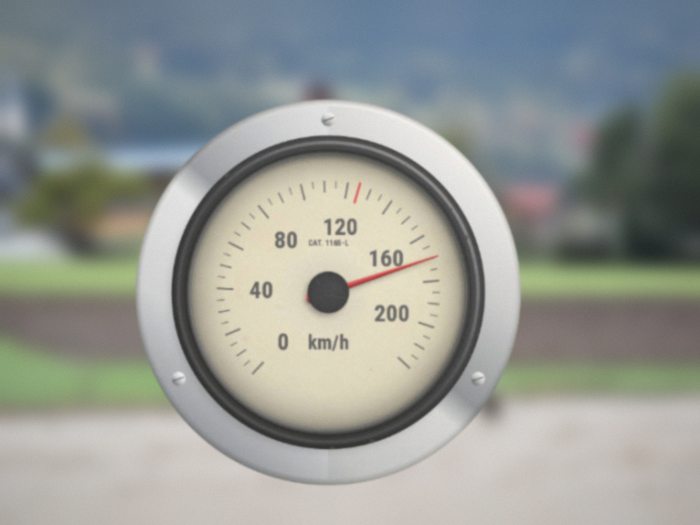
170,km/h
